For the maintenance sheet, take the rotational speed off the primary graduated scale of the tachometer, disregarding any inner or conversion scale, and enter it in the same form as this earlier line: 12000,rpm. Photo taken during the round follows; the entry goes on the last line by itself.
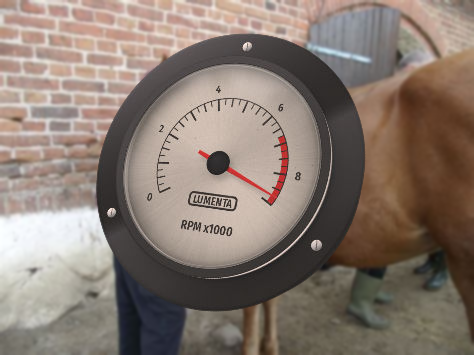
8750,rpm
